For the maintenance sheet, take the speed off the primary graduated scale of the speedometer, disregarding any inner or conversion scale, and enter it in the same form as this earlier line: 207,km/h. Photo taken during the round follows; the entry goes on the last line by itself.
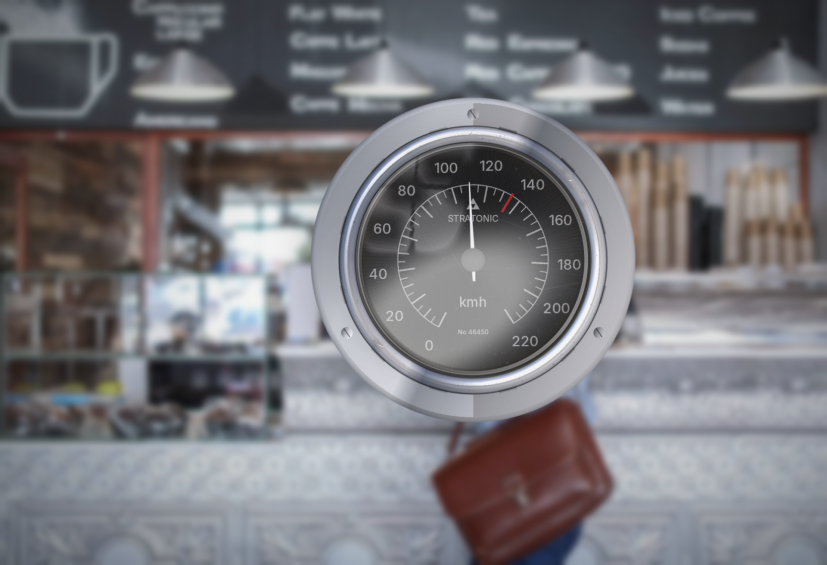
110,km/h
